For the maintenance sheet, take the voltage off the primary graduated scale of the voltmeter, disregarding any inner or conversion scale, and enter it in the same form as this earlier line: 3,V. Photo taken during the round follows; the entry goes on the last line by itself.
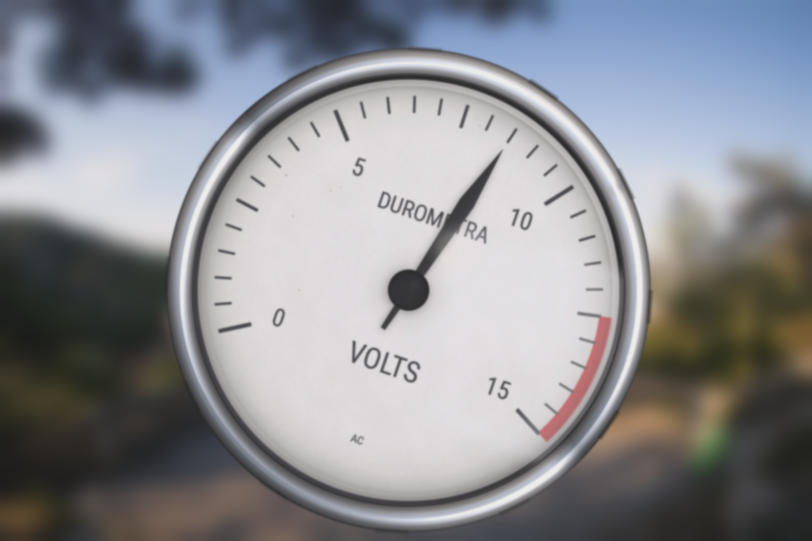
8.5,V
